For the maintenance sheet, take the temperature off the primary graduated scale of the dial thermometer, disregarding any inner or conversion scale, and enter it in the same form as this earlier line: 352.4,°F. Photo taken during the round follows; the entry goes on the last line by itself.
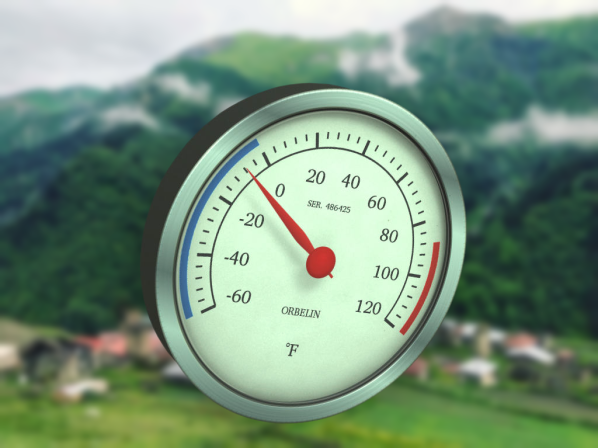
-8,°F
